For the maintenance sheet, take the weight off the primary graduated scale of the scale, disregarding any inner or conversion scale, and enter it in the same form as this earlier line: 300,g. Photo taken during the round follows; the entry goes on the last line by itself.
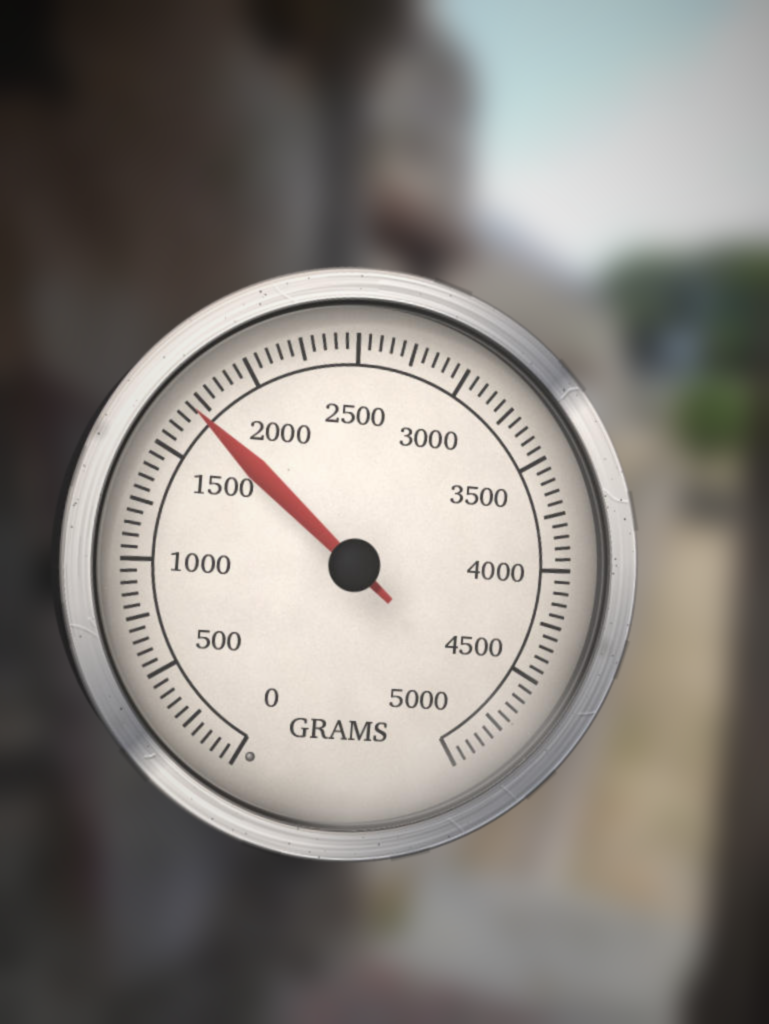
1700,g
